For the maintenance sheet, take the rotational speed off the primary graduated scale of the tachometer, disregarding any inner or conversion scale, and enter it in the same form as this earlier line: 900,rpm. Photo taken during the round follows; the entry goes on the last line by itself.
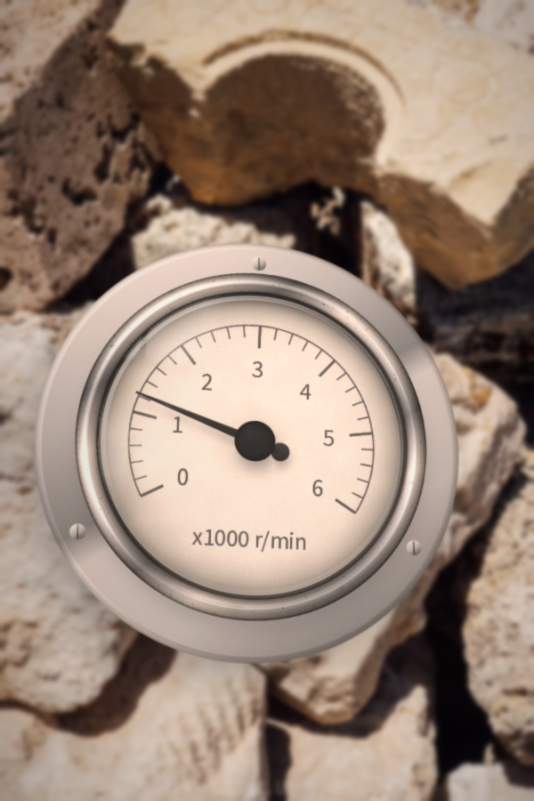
1200,rpm
